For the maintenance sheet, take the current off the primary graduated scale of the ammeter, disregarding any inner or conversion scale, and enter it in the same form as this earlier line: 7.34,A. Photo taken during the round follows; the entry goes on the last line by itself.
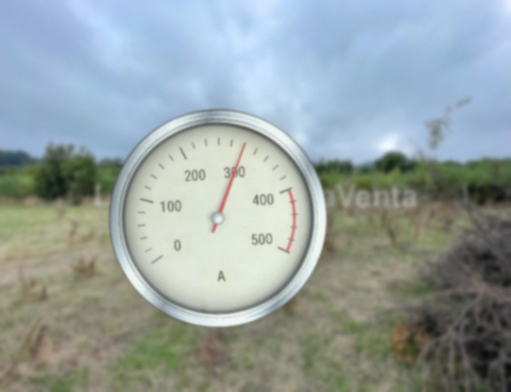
300,A
